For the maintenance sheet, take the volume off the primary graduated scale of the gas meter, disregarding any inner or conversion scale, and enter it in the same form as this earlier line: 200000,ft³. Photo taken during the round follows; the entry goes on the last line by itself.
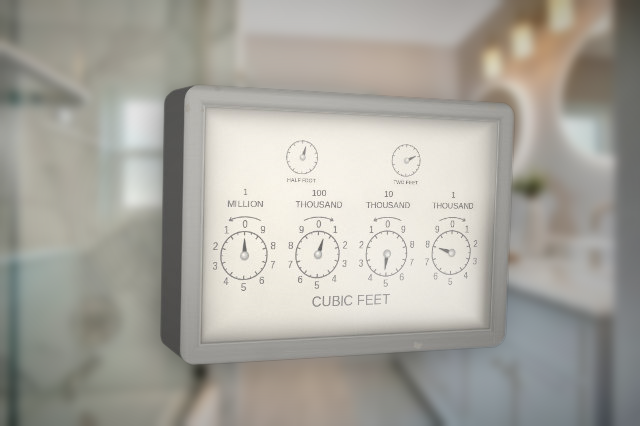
4800,ft³
